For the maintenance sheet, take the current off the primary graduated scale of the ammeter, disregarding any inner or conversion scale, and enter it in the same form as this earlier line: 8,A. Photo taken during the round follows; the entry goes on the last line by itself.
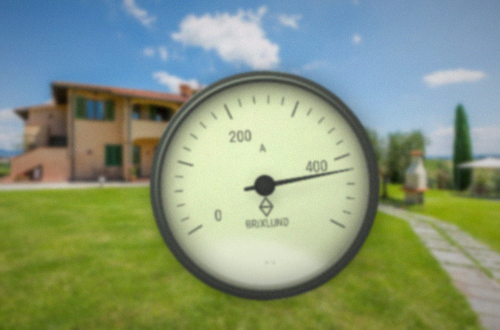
420,A
